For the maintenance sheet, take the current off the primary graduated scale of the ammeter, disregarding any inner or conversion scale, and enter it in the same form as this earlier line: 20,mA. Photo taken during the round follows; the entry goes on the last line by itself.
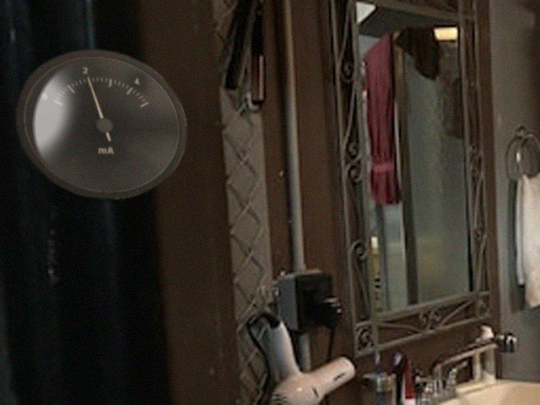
2,mA
